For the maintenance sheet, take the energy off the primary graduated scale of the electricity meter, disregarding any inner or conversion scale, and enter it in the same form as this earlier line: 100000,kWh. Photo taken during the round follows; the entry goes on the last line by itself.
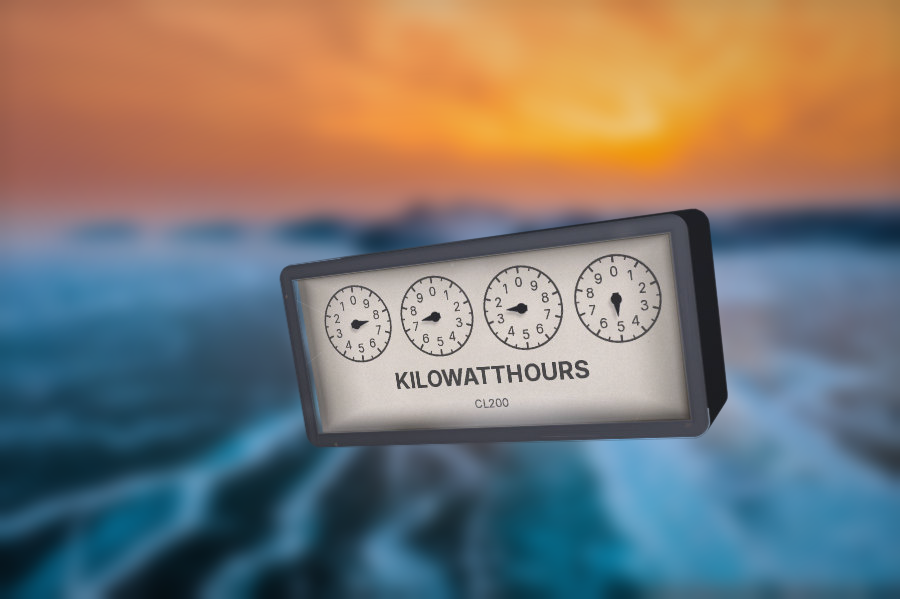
7725,kWh
